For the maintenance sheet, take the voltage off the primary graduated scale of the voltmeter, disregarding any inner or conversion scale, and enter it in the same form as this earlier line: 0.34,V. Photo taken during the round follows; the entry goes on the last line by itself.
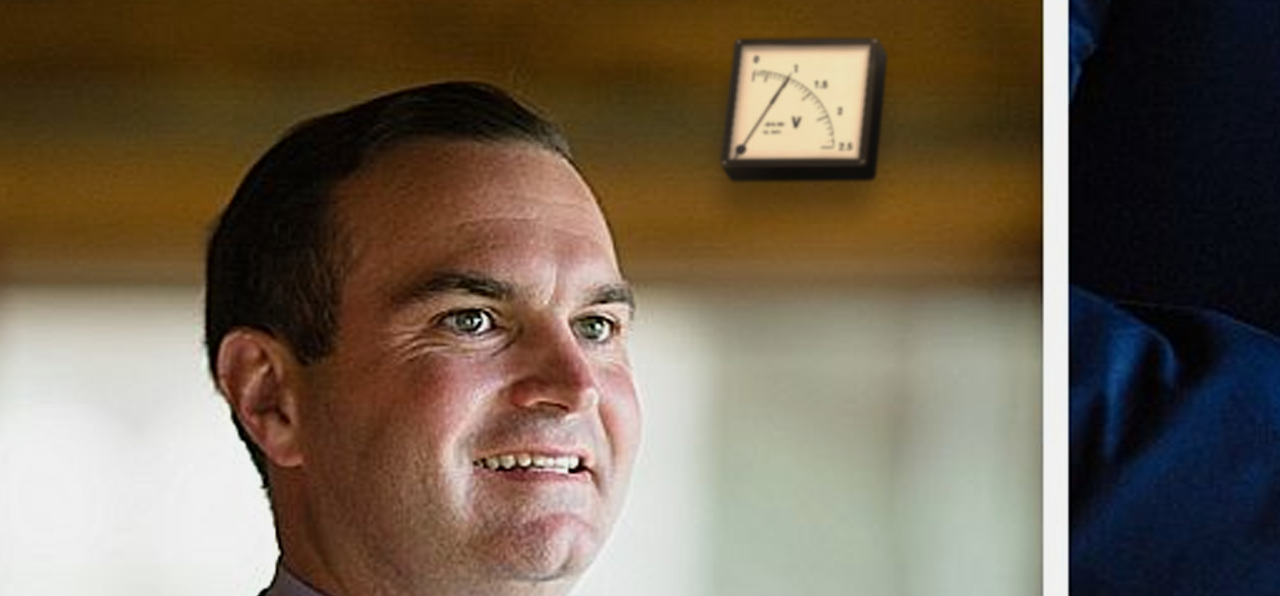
1,V
